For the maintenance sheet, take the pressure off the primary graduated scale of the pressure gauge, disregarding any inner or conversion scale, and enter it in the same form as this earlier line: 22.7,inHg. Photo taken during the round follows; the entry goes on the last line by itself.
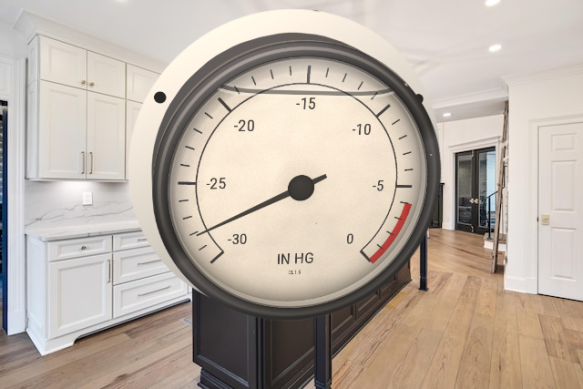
-28,inHg
